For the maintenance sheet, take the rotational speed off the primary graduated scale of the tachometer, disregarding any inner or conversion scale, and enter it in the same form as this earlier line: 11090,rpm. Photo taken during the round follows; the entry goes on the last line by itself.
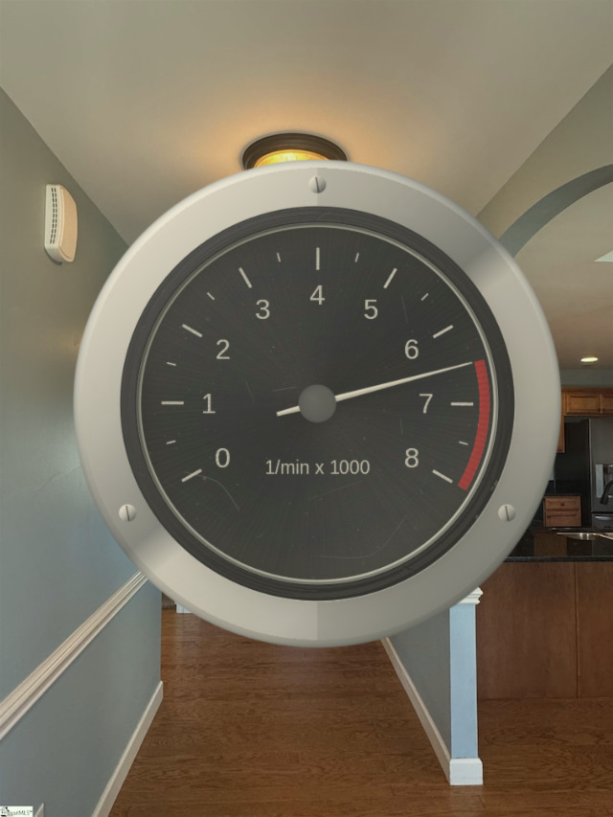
6500,rpm
